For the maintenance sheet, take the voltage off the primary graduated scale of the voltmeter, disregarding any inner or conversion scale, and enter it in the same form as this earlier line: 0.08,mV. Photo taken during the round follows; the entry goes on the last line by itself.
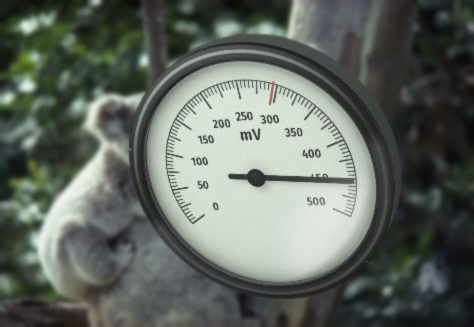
450,mV
